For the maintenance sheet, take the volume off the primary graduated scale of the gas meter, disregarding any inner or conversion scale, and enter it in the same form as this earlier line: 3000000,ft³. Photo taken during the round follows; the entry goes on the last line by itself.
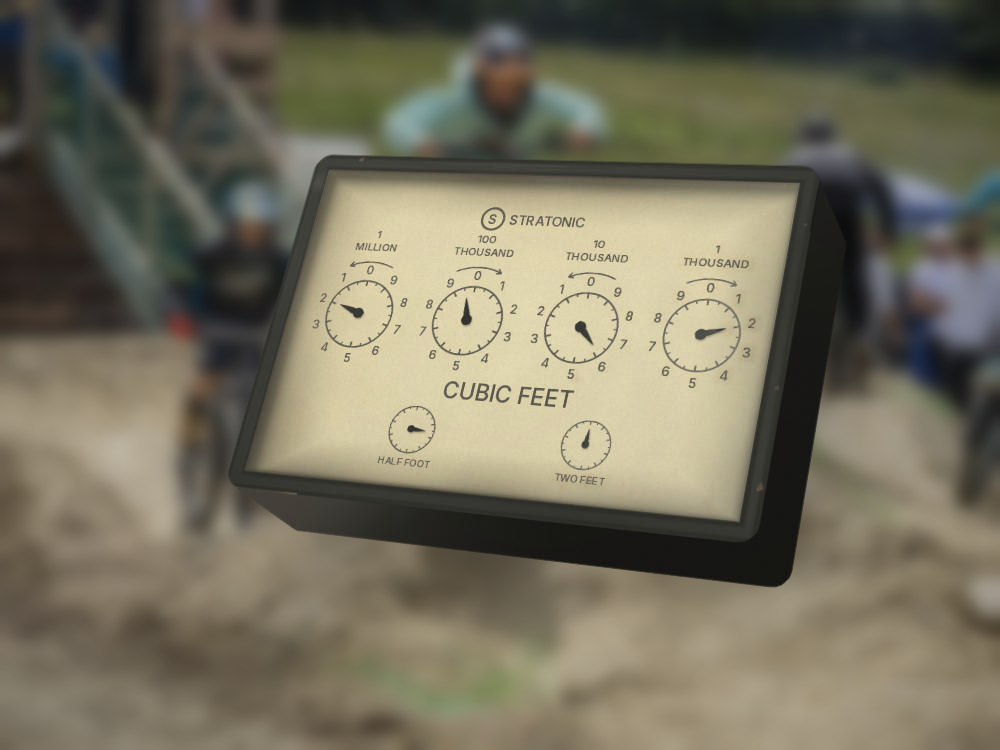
196200,ft³
